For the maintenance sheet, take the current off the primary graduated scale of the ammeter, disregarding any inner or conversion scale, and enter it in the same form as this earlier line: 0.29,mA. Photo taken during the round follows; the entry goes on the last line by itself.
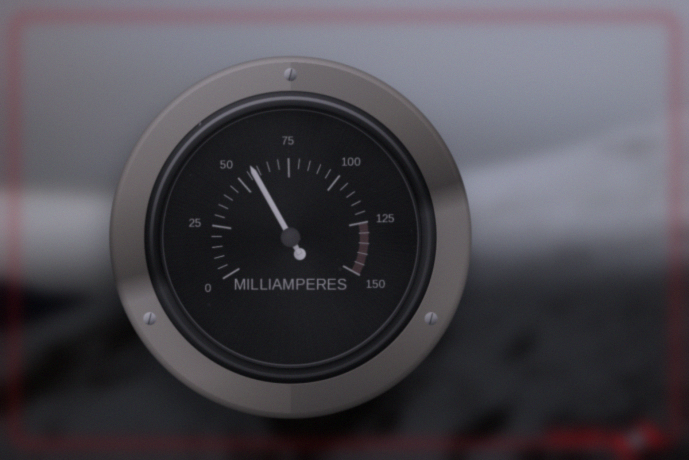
57.5,mA
